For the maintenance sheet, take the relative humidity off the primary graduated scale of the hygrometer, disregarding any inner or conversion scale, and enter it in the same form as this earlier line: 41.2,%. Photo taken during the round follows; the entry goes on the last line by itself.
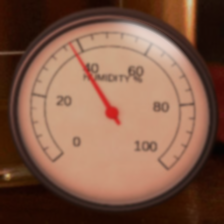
38,%
